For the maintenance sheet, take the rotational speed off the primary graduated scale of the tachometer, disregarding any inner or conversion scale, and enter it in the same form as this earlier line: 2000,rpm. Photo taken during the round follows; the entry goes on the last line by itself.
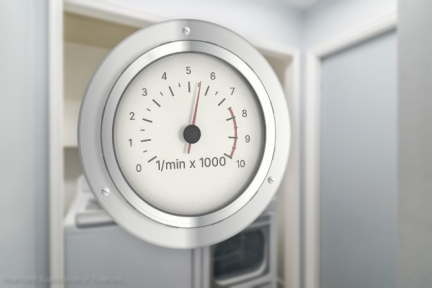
5500,rpm
